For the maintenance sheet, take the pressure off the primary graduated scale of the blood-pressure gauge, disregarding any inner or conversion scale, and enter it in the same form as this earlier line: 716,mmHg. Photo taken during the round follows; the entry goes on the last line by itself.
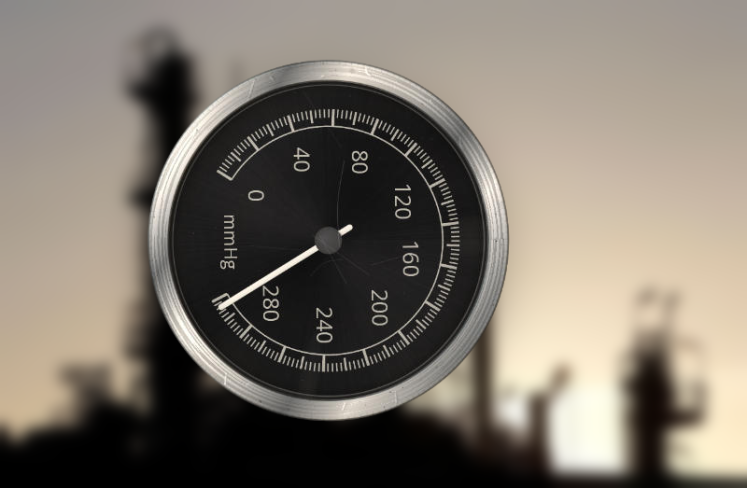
296,mmHg
